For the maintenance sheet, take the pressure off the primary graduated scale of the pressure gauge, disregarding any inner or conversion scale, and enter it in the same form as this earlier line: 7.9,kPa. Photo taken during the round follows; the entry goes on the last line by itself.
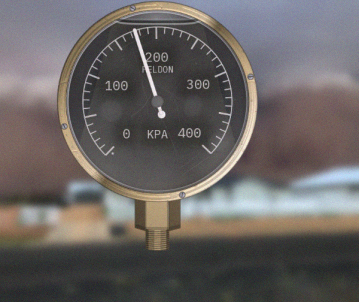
175,kPa
